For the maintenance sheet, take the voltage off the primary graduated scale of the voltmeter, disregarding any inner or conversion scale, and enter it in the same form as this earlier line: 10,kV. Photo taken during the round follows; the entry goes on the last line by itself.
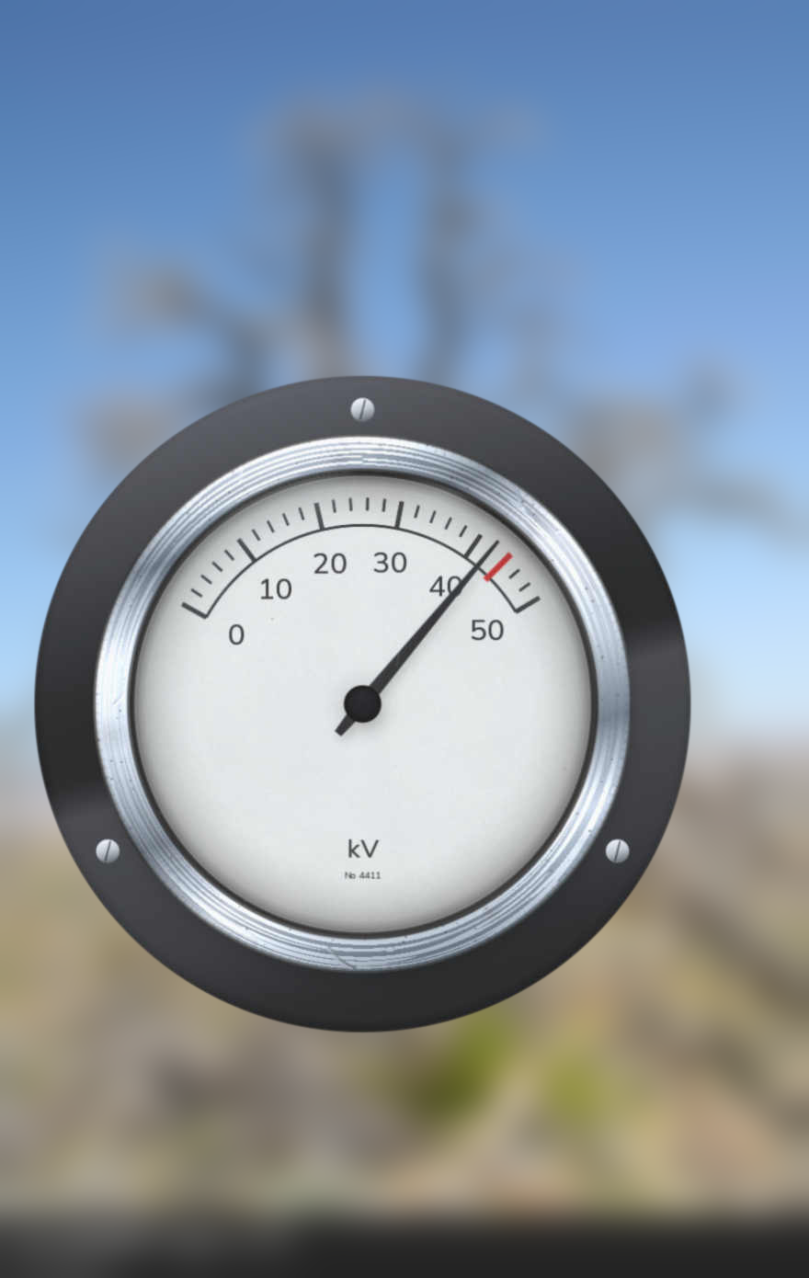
42,kV
